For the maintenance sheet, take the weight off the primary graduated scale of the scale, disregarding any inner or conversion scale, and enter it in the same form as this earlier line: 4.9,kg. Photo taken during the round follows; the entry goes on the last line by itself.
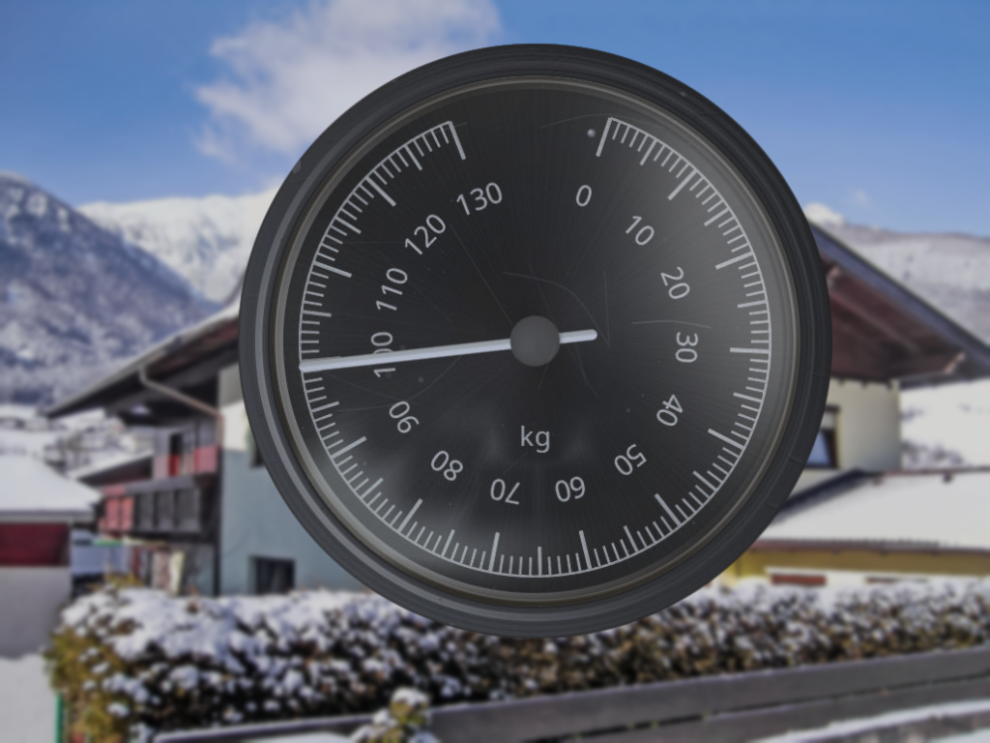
99.5,kg
